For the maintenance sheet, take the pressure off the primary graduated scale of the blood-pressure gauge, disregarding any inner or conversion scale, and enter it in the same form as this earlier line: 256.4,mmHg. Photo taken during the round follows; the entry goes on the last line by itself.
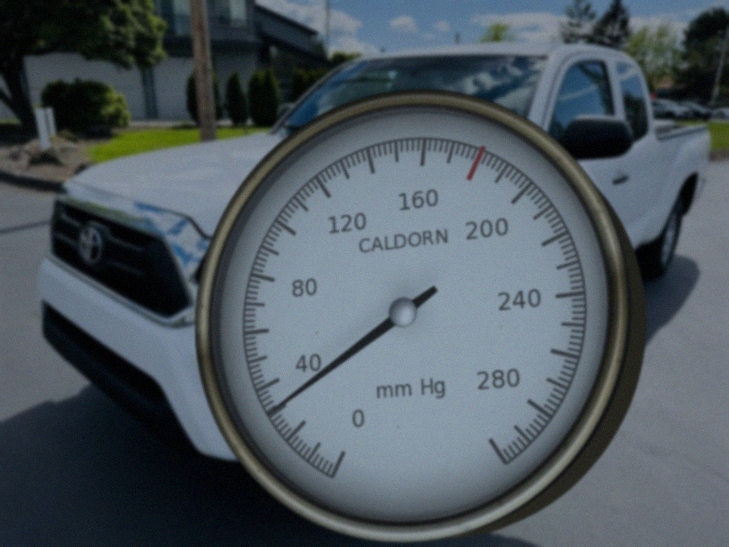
30,mmHg
